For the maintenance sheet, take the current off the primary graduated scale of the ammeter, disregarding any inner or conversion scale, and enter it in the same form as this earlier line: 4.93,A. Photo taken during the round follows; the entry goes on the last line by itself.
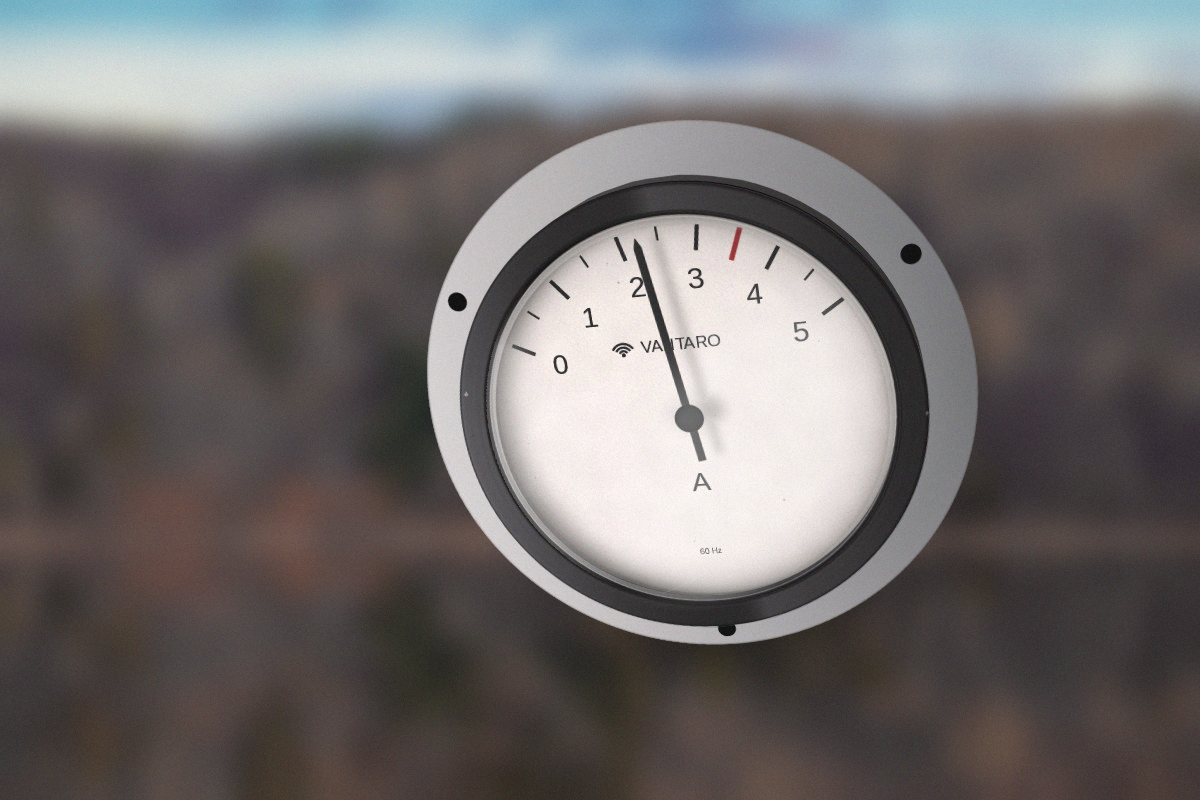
2.25,A
